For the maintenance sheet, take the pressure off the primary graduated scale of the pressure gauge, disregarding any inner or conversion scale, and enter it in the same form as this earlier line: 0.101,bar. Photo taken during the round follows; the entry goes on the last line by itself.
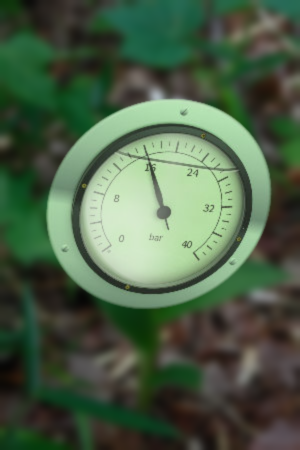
16,bar
